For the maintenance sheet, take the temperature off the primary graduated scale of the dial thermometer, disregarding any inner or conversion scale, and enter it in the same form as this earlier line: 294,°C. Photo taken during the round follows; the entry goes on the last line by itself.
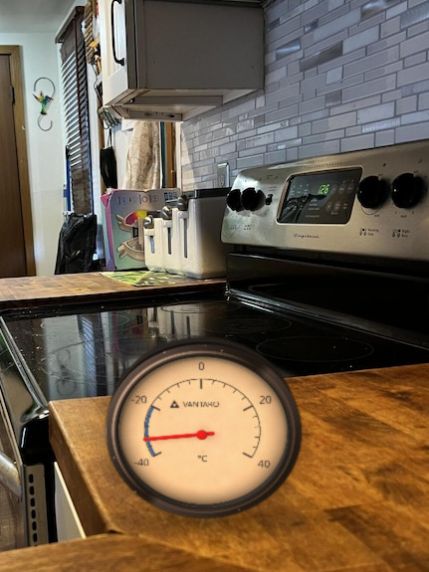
-32,°C
